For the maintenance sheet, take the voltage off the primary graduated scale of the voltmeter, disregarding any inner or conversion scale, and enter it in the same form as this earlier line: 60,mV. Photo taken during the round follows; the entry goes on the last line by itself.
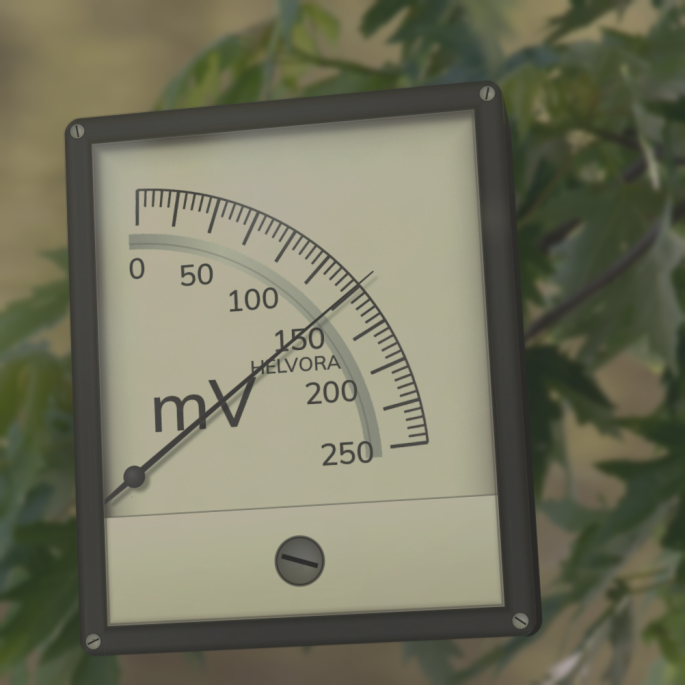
150,mV
